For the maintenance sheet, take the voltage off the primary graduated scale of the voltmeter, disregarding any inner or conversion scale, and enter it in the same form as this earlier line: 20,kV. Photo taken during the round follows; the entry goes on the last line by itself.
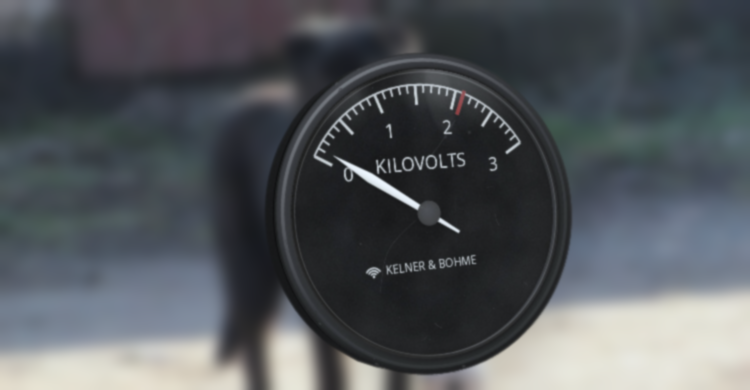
0.1,kV
